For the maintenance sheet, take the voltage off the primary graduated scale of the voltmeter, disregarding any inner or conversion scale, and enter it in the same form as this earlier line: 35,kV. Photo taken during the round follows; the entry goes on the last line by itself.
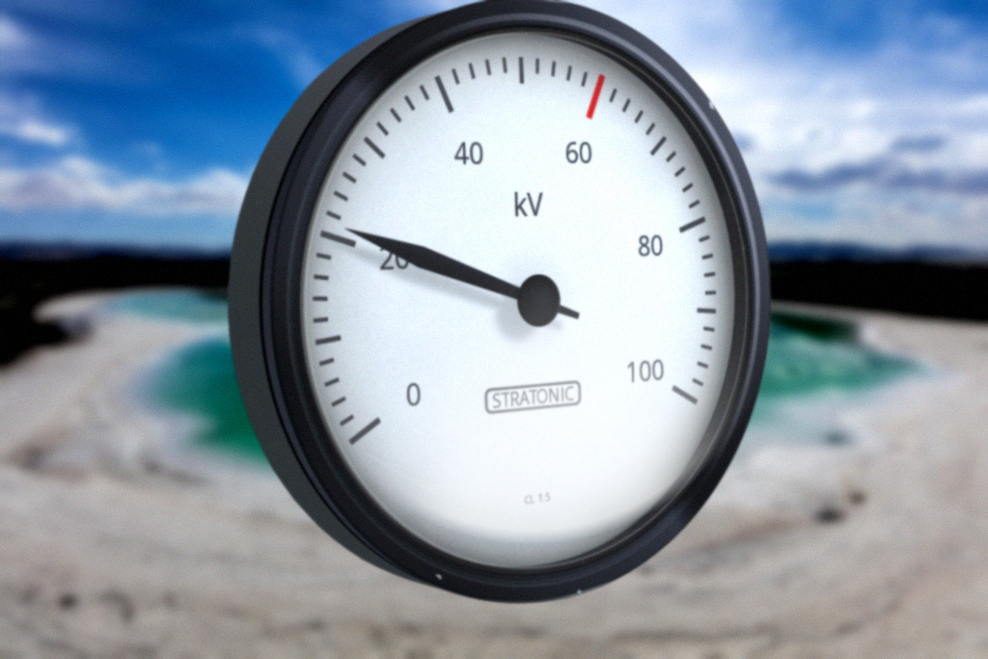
21,kV
